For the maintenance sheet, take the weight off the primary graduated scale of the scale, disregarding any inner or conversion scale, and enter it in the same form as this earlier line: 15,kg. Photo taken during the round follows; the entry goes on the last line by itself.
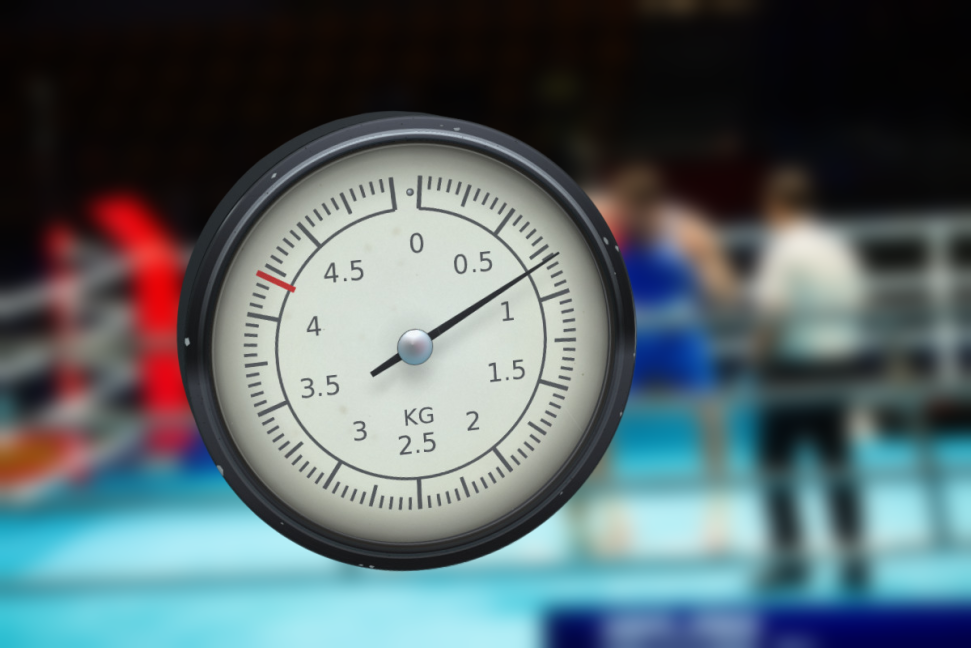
0.8,kg
